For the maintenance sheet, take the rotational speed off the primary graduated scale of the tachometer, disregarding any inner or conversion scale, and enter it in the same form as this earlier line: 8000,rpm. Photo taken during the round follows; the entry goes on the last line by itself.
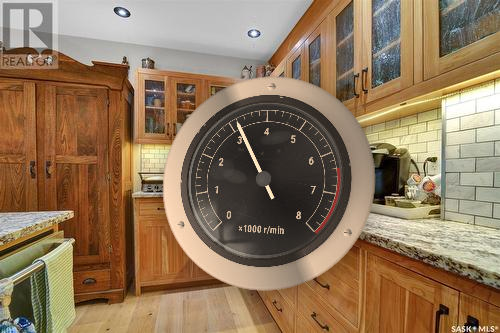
3200,rpm
